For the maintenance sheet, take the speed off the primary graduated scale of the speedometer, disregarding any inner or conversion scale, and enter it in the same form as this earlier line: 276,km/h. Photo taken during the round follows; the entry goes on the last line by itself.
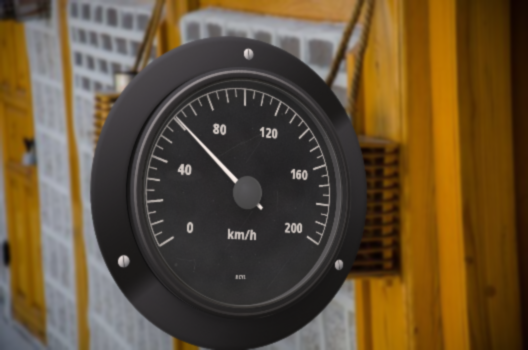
60,km/h
